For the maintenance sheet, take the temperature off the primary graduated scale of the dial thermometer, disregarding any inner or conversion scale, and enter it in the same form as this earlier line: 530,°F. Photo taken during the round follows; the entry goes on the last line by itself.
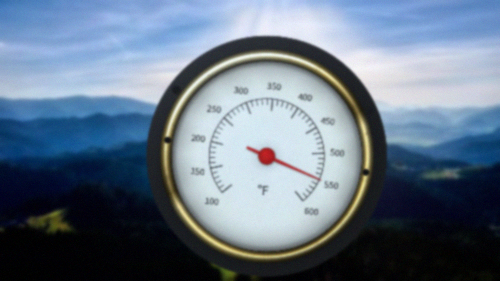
550,°F
